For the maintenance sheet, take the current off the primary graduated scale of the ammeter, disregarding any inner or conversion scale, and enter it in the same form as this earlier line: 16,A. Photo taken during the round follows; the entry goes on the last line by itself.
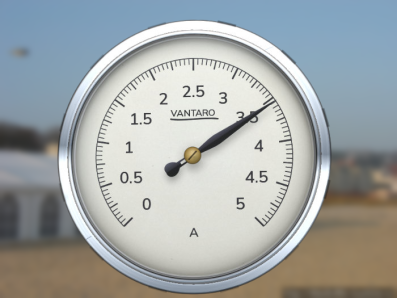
3.55,A
